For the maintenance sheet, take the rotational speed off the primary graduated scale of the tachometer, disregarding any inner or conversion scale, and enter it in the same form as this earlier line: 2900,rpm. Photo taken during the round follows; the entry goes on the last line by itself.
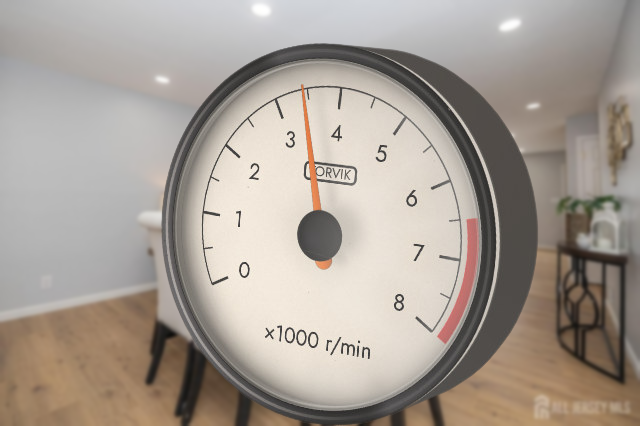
3500,rpm
